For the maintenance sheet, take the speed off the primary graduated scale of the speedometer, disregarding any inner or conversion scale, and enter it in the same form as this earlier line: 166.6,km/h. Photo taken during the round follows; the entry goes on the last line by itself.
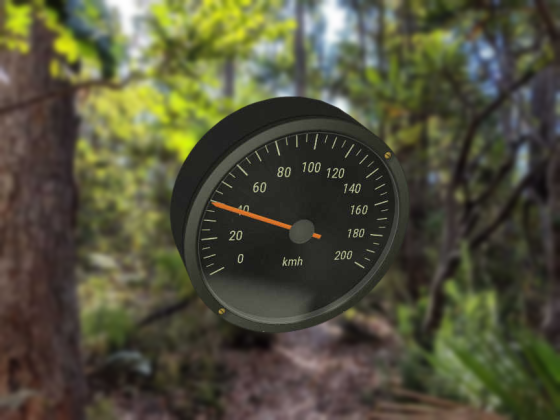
40,km/h
